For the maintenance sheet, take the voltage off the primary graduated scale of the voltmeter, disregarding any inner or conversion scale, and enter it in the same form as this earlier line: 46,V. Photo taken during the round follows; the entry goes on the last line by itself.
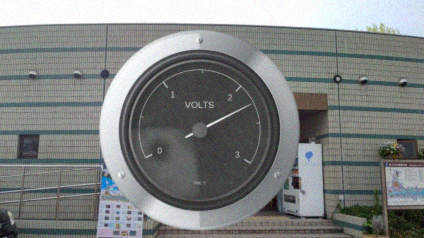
2.25,V
